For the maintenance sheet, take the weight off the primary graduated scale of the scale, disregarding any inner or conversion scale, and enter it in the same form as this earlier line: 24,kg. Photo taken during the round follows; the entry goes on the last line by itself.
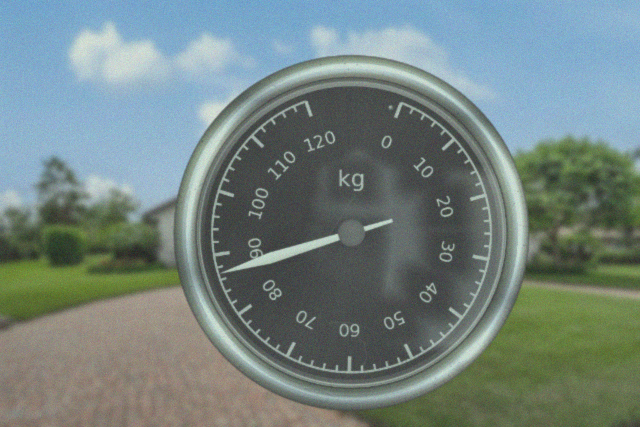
87,kg
